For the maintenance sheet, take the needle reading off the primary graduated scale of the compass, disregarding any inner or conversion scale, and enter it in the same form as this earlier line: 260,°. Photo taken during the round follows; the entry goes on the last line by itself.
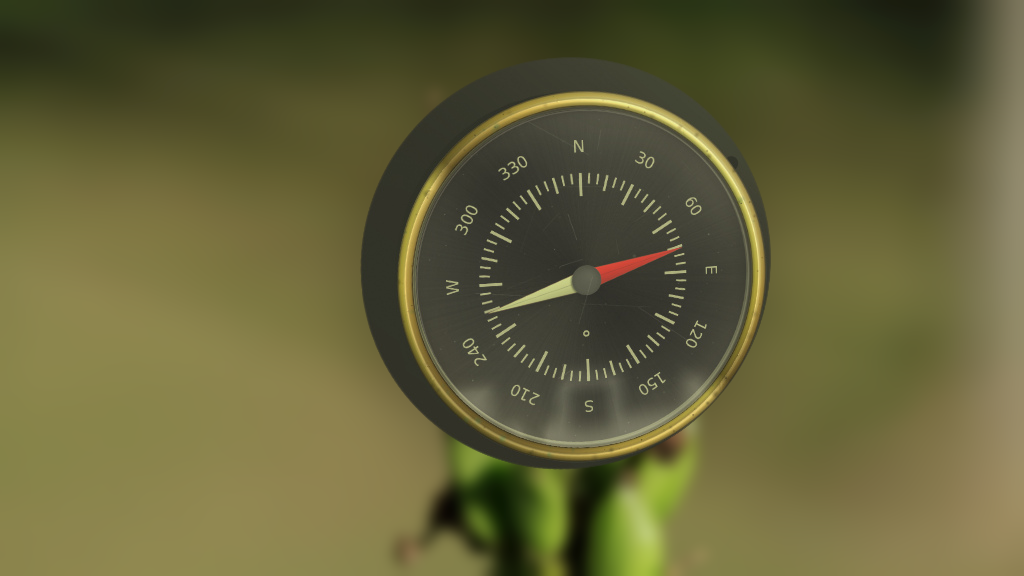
75,°
